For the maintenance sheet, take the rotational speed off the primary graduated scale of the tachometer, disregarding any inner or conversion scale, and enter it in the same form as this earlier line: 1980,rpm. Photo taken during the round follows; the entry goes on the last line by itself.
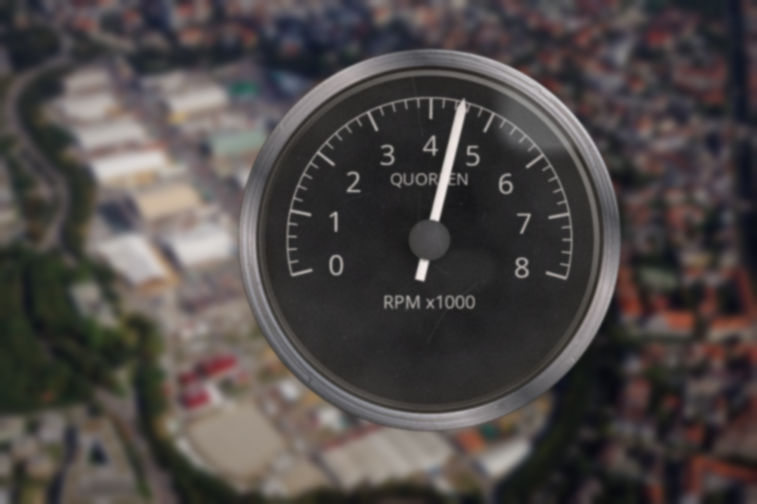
4500,rpm
